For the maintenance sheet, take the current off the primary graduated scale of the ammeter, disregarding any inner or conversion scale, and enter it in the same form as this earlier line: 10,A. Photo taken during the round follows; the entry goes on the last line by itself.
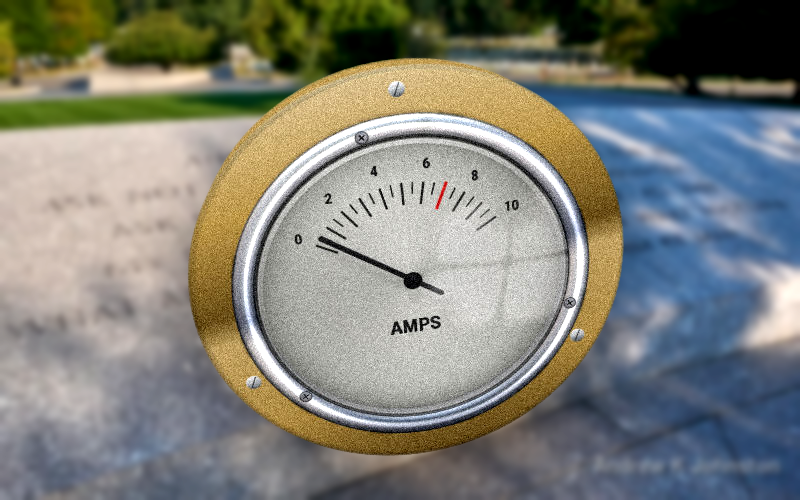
0.5,A
